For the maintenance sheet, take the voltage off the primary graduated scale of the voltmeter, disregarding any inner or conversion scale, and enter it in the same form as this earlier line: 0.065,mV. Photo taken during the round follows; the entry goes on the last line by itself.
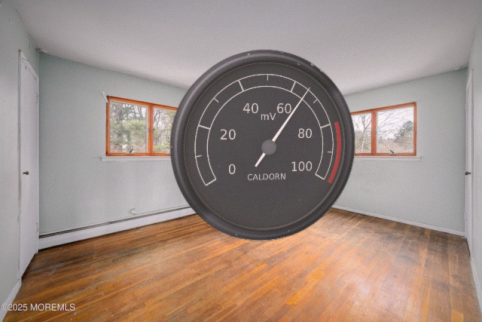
65,mV
